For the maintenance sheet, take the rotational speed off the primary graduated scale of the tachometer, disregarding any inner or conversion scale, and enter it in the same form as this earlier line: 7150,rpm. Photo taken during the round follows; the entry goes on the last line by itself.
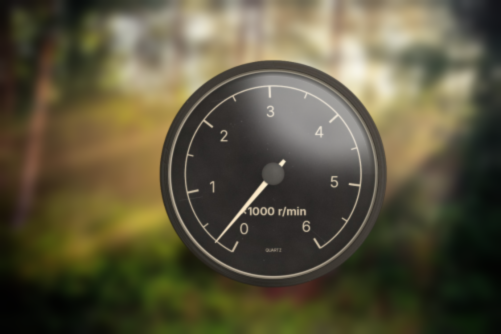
250,rpm
